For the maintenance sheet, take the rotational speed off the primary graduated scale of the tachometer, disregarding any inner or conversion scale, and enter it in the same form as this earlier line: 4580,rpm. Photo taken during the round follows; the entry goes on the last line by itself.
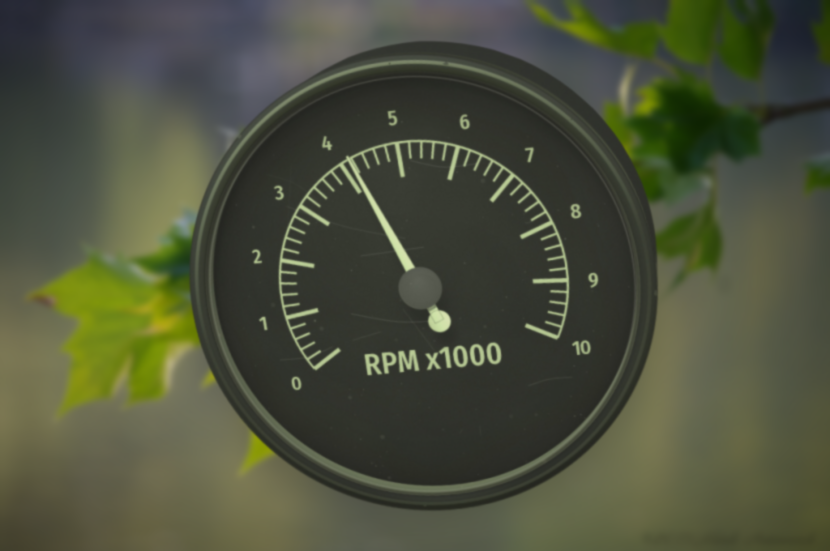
4200,rpm
